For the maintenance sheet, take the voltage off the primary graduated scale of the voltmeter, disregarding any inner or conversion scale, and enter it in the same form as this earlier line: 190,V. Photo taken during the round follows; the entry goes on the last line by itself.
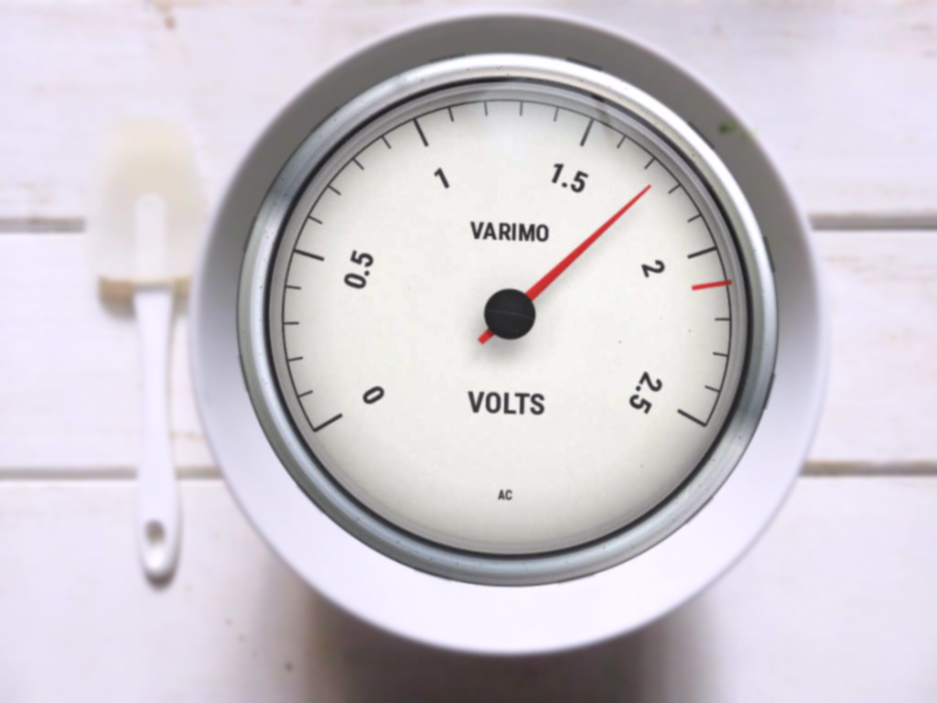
1.75,V
